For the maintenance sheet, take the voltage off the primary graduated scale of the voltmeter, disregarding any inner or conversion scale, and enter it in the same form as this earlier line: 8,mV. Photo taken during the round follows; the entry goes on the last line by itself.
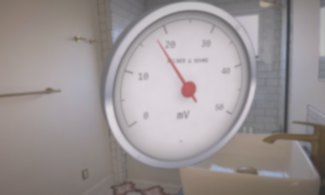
17.5,mV
